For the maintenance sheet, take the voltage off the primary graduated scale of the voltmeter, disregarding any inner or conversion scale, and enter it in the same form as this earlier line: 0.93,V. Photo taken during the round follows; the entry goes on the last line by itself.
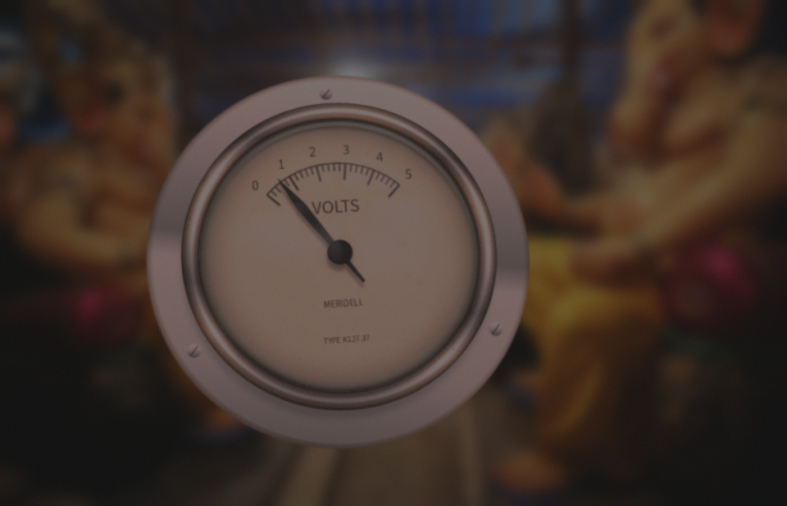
0.6,V
